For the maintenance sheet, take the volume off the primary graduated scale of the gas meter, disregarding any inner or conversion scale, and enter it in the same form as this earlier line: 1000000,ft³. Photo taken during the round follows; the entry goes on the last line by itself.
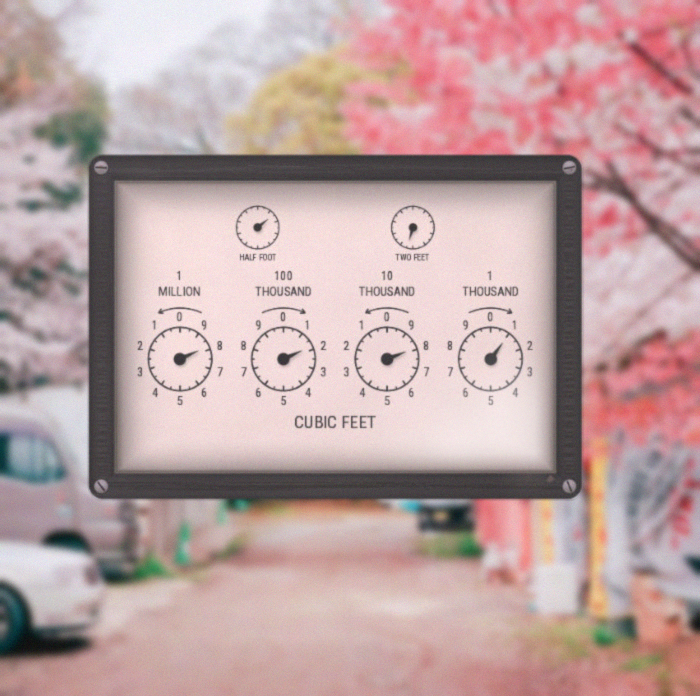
818100,ft³
